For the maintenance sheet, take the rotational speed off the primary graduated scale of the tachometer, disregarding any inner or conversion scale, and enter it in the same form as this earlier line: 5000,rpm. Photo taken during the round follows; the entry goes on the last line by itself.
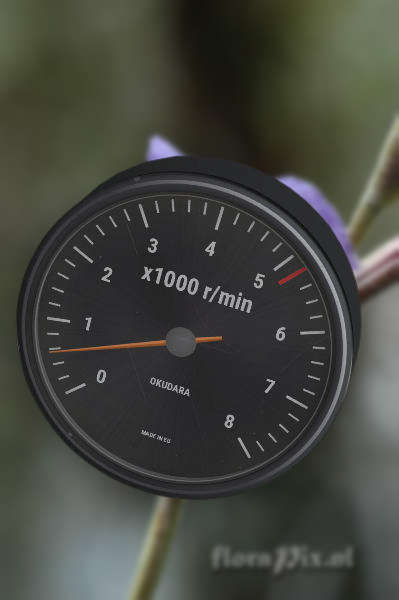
600,rpm
